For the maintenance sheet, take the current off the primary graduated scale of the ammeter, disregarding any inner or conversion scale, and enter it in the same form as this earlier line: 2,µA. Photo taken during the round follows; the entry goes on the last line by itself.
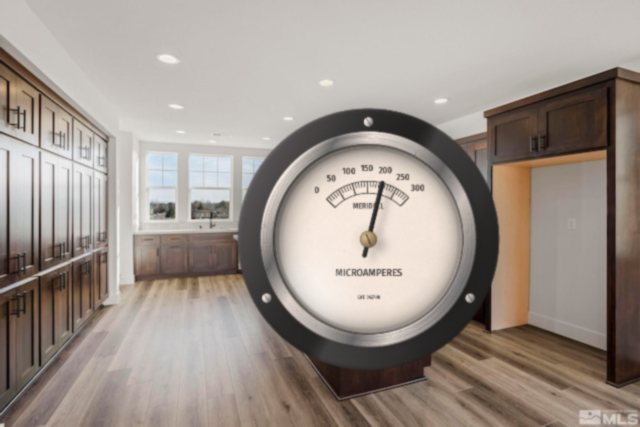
200,µA
